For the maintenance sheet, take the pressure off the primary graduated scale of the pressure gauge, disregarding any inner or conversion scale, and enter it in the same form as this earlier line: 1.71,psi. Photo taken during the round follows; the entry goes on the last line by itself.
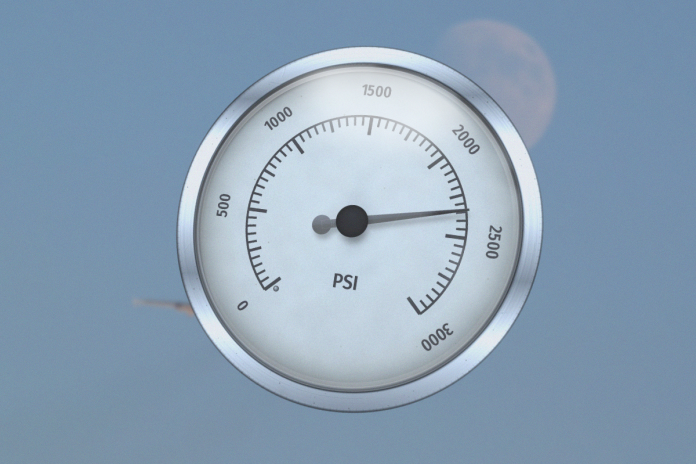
2350,psi
